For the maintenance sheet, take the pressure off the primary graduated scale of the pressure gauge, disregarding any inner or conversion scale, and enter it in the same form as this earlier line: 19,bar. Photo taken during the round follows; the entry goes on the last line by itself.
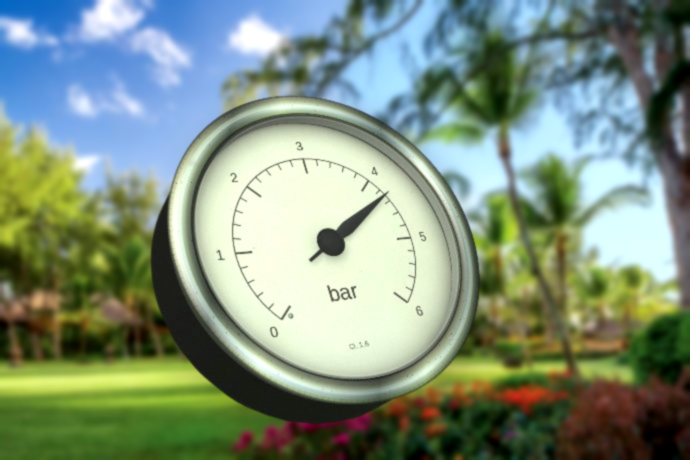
4.3,bar
